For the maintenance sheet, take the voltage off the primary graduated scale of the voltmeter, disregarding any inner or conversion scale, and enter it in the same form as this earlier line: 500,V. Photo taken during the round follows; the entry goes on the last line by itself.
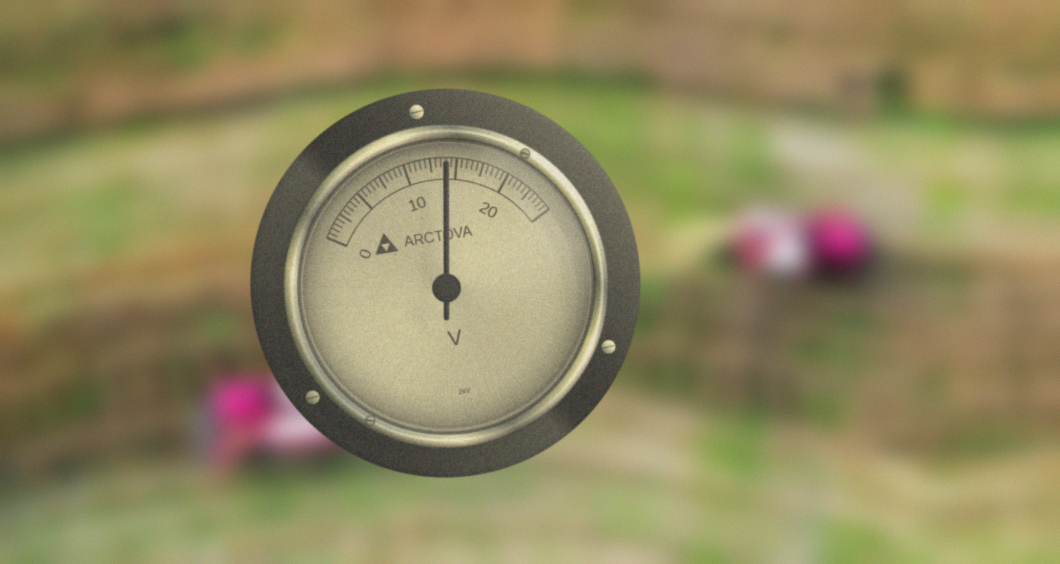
14,V
